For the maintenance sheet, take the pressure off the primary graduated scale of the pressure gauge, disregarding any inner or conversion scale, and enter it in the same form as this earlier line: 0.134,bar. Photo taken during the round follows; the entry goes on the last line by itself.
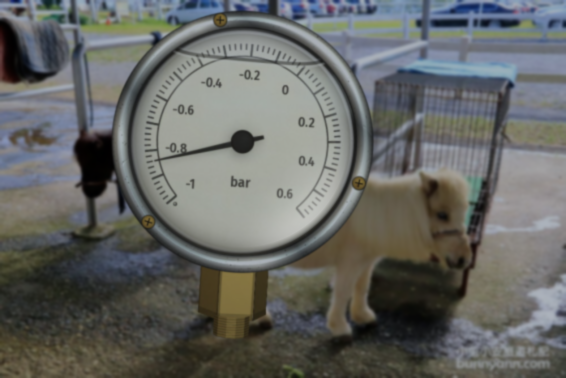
-0.84,bar
